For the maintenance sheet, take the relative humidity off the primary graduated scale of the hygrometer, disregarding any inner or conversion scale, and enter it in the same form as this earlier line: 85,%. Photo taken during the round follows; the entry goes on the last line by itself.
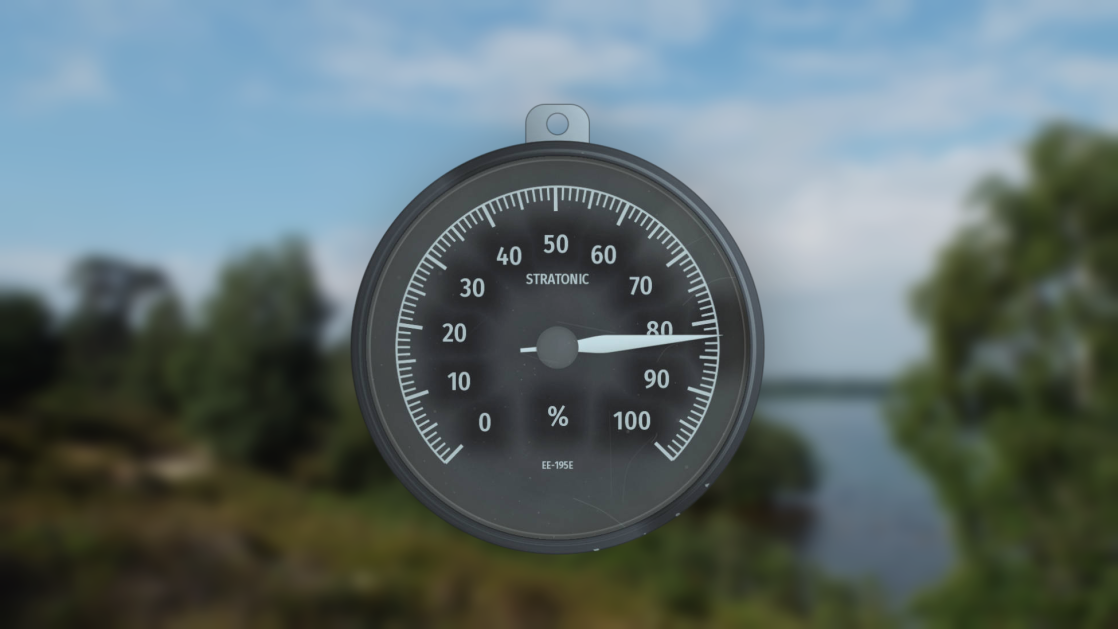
82,%
